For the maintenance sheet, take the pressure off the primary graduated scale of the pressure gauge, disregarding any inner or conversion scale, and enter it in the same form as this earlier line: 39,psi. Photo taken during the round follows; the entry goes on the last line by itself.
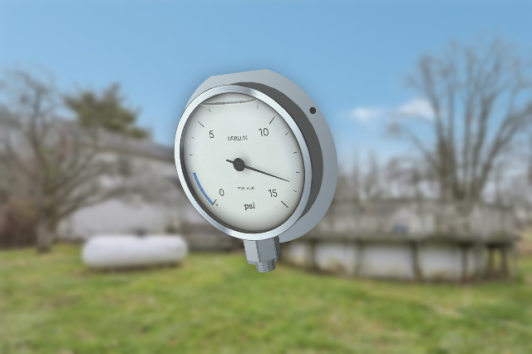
13.5,psi
